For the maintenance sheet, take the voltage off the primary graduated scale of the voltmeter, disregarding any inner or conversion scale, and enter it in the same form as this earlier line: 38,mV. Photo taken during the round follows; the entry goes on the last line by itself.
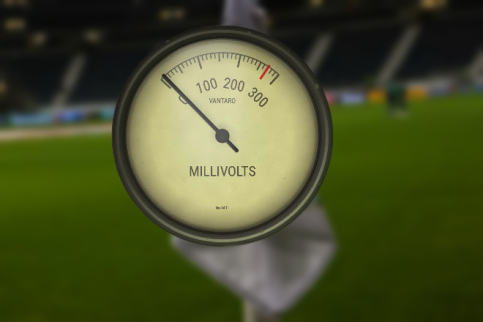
10,mV
